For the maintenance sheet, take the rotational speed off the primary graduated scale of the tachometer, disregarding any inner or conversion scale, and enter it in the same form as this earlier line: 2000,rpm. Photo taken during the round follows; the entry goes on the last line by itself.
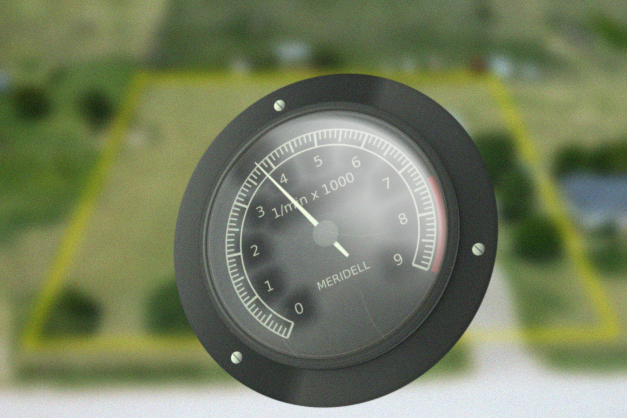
3800,rpm
